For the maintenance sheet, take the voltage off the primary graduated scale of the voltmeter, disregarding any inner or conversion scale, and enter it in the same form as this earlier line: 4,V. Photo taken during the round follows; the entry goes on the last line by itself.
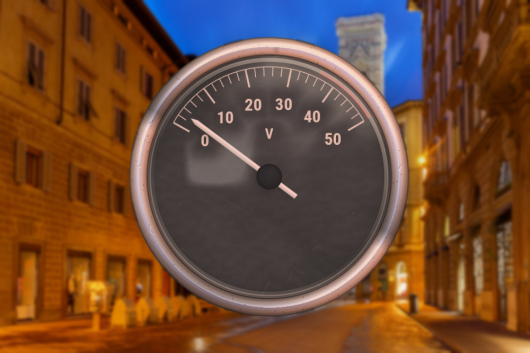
3,V
